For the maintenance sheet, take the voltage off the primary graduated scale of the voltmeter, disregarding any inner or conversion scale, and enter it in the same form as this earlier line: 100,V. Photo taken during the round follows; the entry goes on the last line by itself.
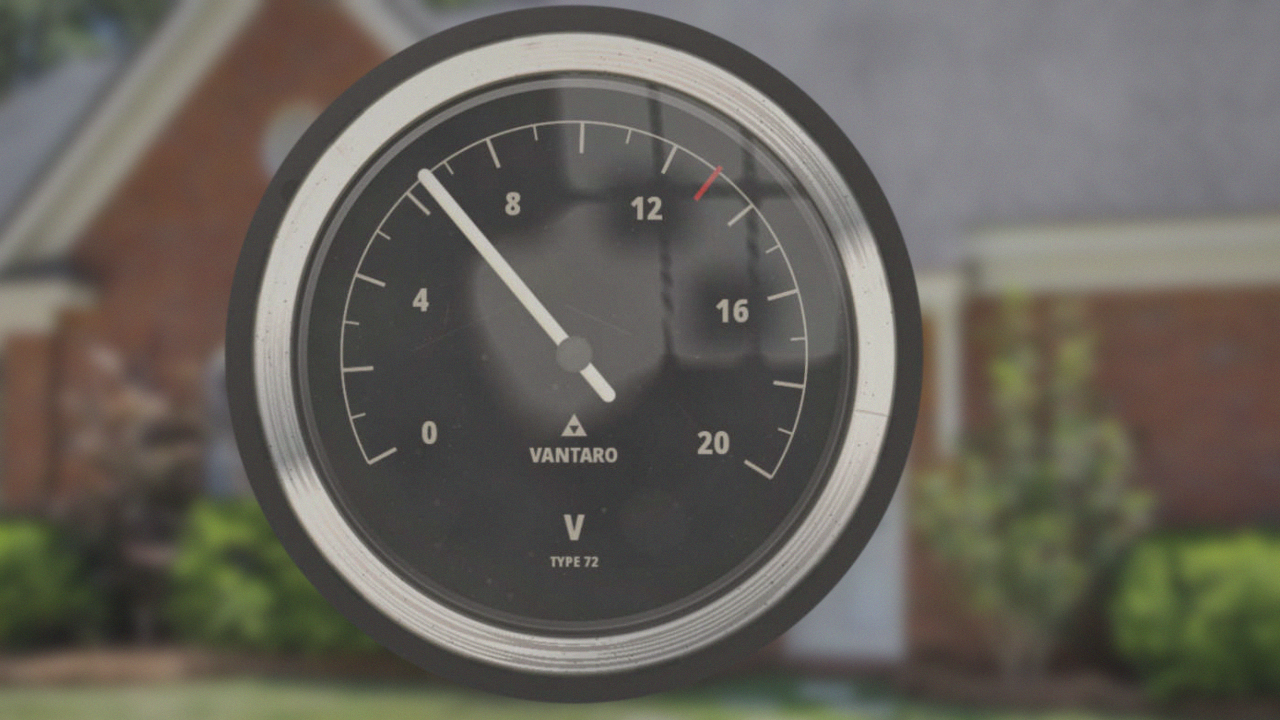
6.5,V
